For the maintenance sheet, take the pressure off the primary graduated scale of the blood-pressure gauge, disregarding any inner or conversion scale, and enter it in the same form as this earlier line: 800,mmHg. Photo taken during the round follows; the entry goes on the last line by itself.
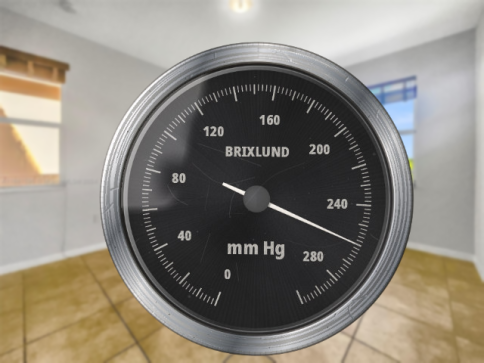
260,mmHg
